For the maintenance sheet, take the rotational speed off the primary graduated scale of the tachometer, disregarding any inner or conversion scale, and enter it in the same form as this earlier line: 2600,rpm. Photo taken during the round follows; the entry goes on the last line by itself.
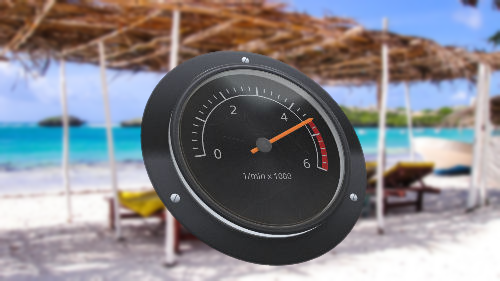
4600,rpm
